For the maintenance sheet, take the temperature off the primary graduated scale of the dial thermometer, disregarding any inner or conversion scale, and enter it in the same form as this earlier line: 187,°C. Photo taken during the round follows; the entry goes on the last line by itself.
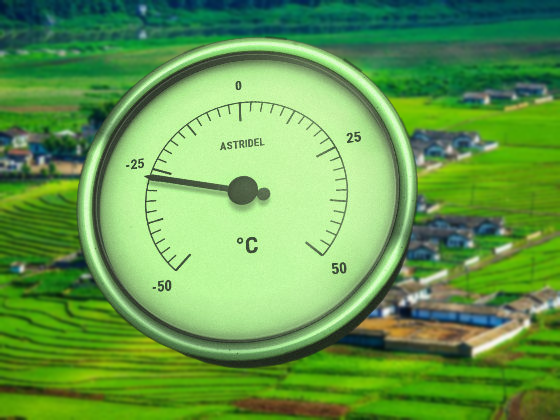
-27.5,°C
